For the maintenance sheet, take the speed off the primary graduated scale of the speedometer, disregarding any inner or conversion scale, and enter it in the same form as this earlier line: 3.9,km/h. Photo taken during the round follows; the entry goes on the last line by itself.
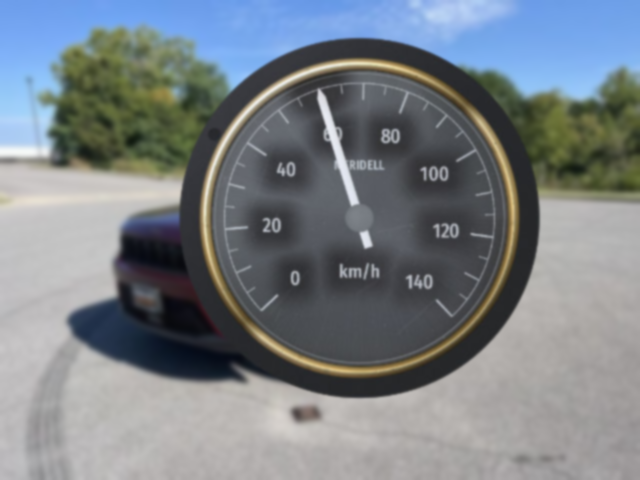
60,km/h
